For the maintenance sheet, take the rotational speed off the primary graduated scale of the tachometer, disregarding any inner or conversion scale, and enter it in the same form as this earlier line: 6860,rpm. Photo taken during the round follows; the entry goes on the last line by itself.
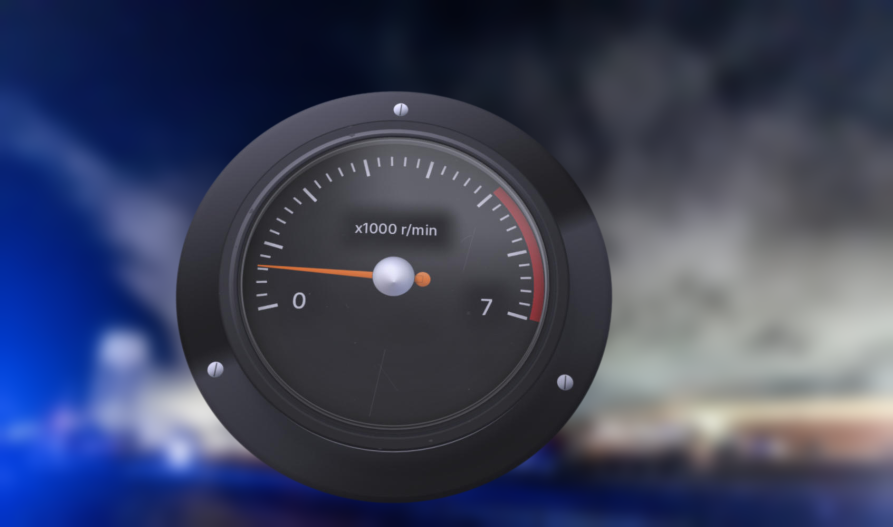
600,rpm
